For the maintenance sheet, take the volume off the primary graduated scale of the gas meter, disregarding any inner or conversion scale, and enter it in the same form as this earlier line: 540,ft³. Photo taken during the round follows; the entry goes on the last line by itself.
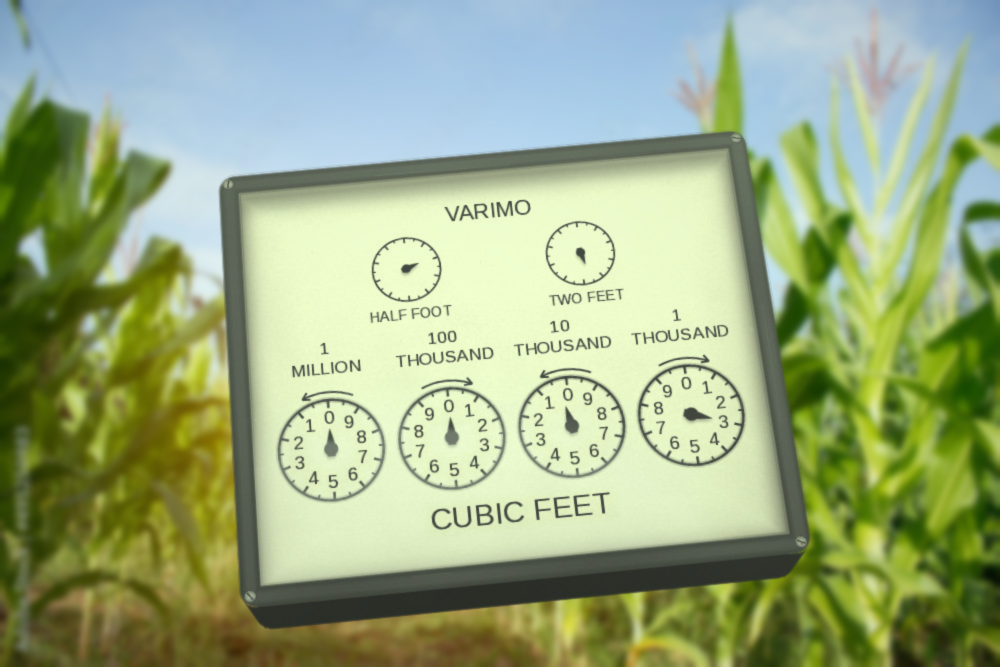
300,ft³
